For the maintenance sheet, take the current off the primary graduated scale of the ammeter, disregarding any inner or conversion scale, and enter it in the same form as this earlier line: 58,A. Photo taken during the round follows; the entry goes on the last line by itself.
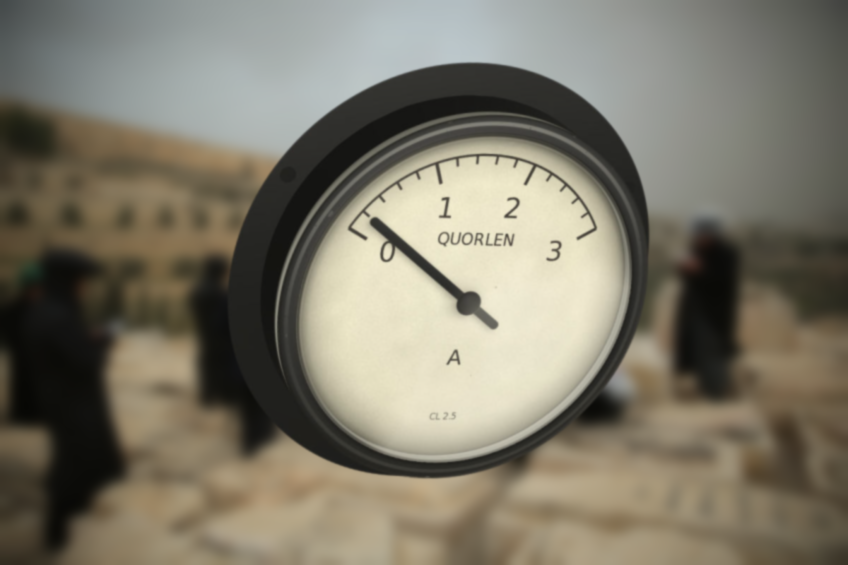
0.2,A
